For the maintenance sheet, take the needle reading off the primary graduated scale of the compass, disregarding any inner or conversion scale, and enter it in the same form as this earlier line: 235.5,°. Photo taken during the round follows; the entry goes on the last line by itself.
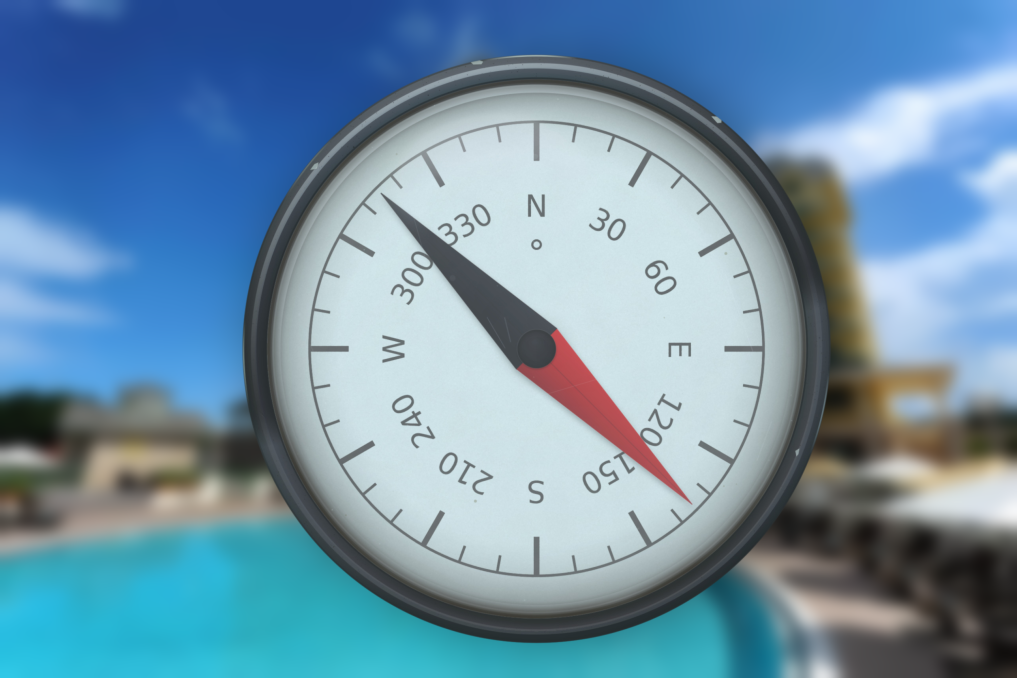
135,°
